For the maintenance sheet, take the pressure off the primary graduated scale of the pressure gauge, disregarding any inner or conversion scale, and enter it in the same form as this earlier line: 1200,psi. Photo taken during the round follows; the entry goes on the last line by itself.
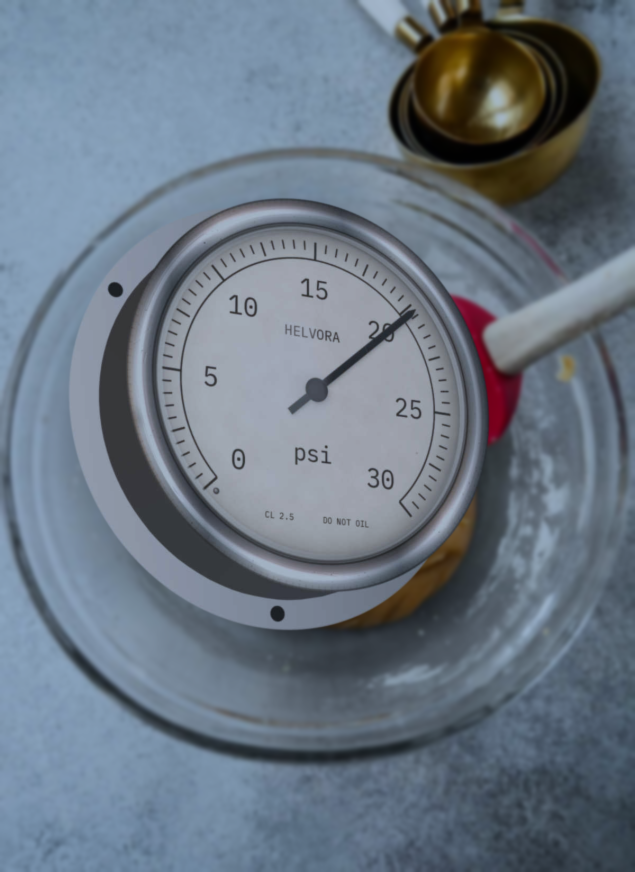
20.25,psi
